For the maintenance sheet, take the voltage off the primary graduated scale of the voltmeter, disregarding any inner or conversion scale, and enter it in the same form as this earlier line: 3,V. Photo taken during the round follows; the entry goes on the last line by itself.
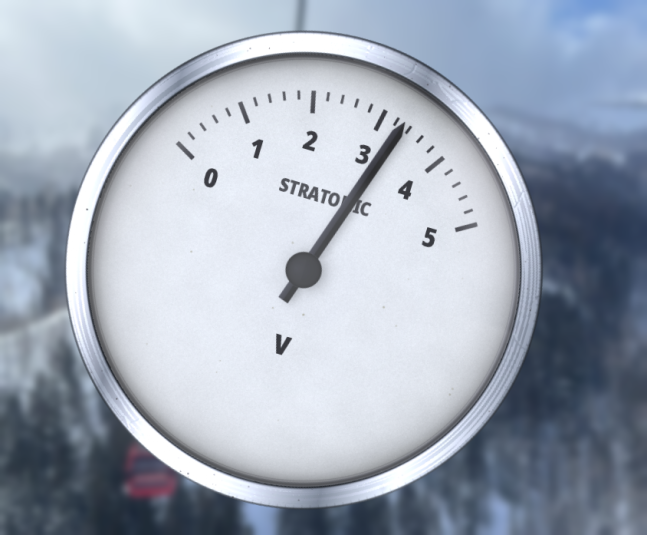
3.3,V
